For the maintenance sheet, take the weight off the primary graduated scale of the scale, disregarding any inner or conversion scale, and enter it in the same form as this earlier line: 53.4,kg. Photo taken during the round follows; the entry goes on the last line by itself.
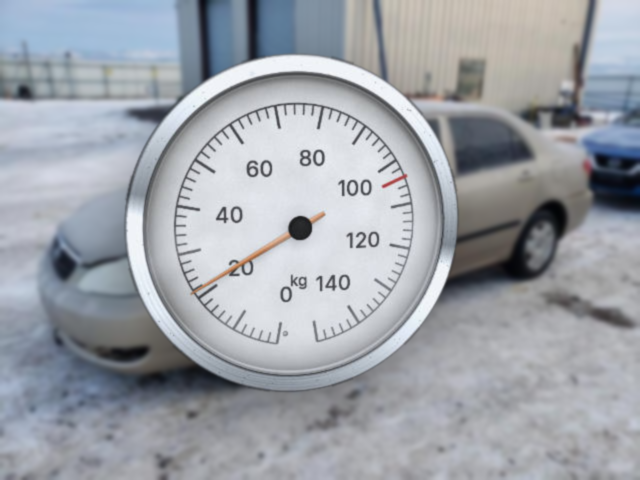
22,kg
